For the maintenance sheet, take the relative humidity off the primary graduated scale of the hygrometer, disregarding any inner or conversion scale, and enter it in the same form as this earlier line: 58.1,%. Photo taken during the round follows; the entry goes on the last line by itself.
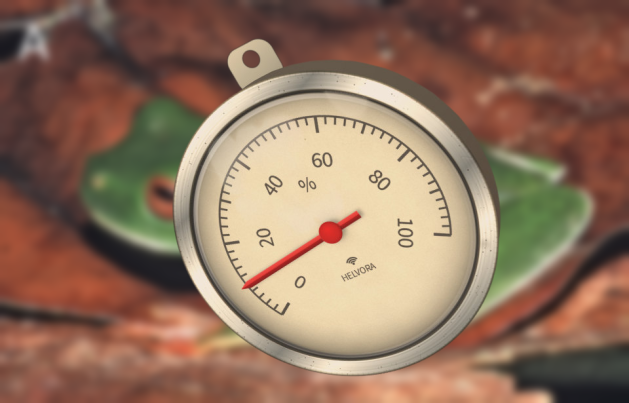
10,%
